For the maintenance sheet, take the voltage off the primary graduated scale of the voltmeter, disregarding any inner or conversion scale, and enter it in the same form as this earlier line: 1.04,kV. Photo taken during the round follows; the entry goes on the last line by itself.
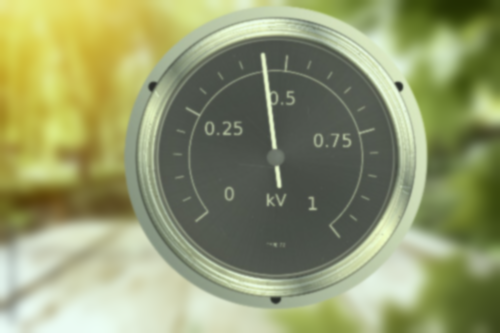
0.45,kV
